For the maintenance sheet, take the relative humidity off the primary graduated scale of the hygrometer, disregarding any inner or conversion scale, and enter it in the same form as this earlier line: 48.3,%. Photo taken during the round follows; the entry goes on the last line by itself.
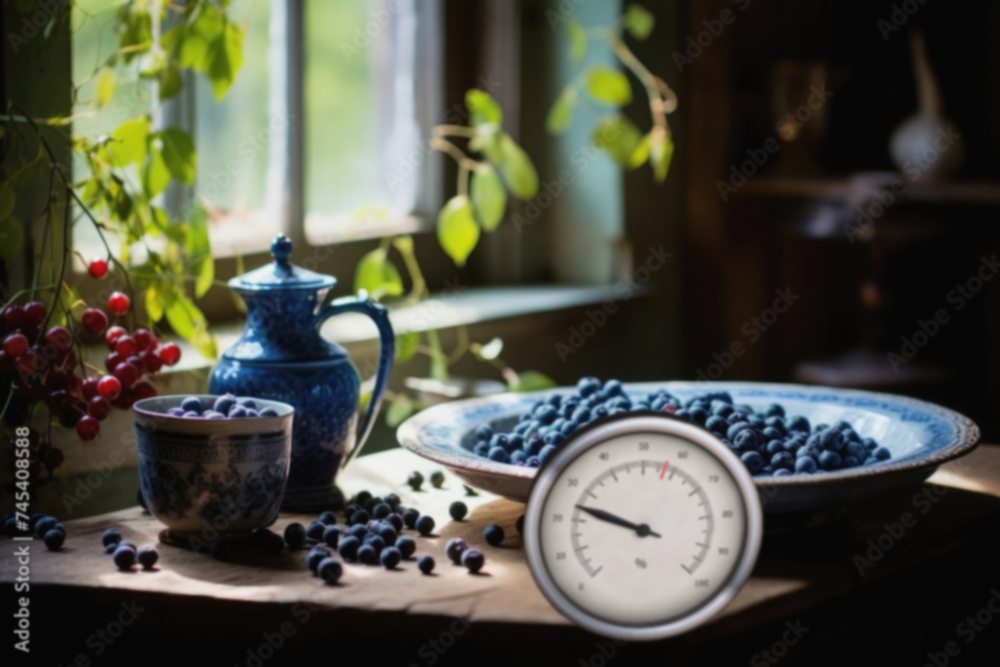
25,%
